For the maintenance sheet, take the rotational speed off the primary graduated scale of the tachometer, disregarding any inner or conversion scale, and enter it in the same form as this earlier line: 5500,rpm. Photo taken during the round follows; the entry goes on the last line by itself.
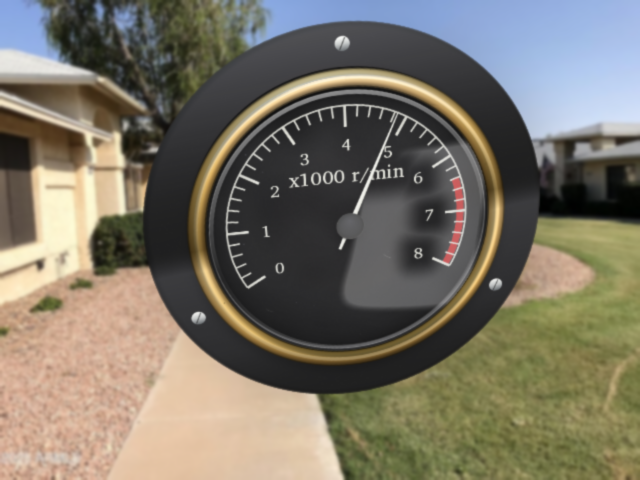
4800,rpm
